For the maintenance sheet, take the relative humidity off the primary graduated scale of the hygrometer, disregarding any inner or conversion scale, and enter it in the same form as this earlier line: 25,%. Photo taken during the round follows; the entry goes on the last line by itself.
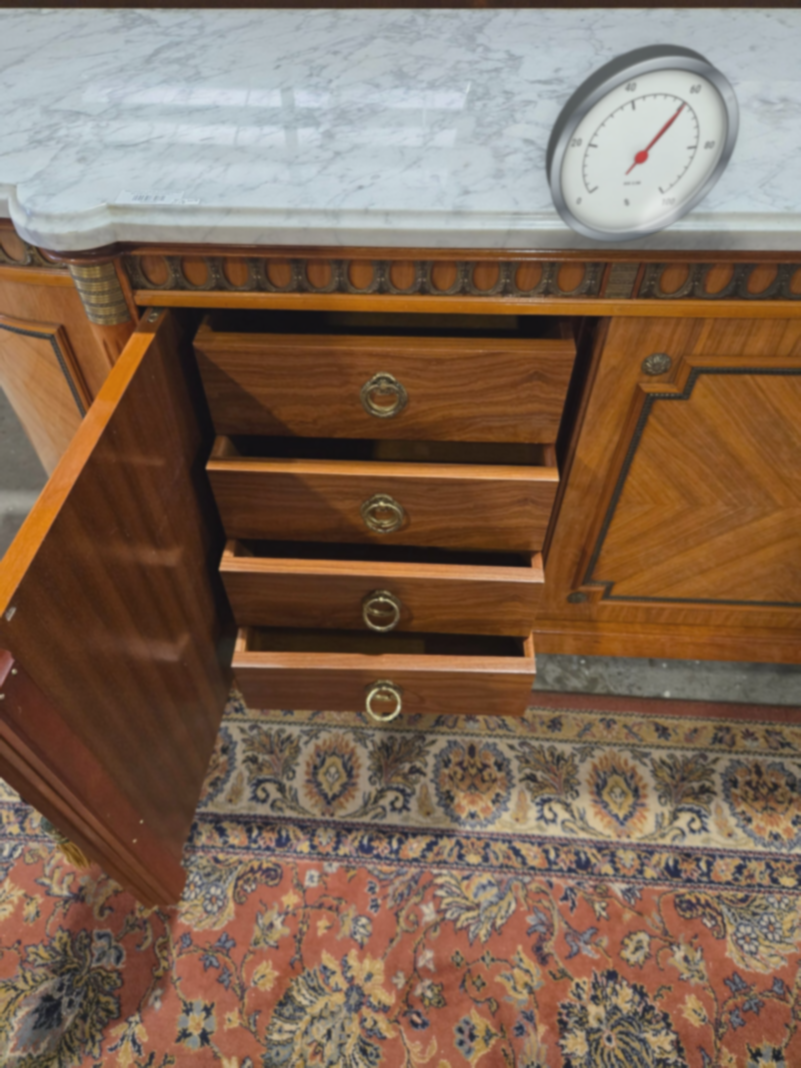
60,%
